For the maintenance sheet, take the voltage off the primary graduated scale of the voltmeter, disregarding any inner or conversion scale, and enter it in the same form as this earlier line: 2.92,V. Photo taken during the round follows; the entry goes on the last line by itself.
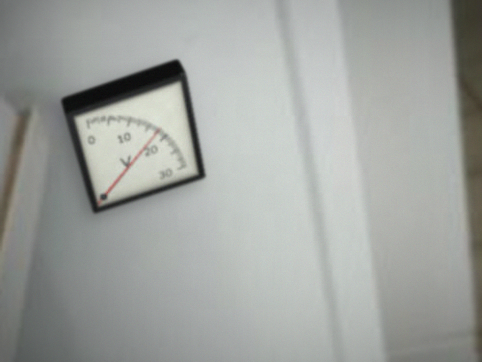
17.5,V
